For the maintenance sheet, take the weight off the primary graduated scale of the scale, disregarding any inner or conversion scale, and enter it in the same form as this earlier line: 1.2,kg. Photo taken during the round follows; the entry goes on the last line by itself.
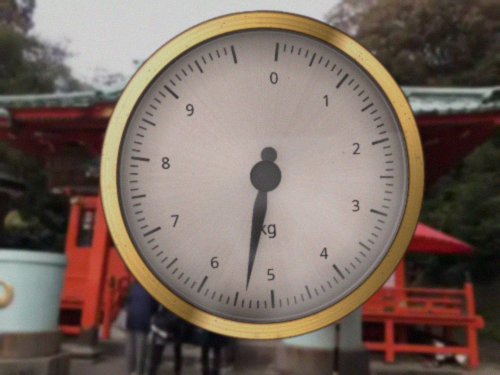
5.4,kg
